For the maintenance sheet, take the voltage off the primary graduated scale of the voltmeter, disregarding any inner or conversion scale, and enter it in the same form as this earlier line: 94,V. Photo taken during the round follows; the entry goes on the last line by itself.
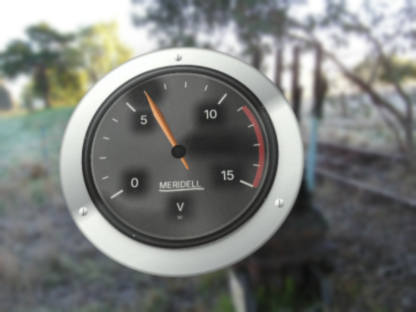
6,V
